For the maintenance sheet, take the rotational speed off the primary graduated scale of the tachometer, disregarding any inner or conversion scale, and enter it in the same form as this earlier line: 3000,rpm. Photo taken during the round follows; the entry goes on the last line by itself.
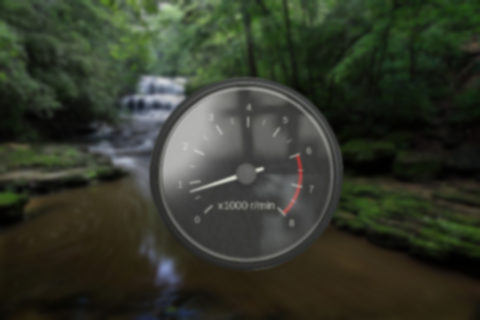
750,rpm
